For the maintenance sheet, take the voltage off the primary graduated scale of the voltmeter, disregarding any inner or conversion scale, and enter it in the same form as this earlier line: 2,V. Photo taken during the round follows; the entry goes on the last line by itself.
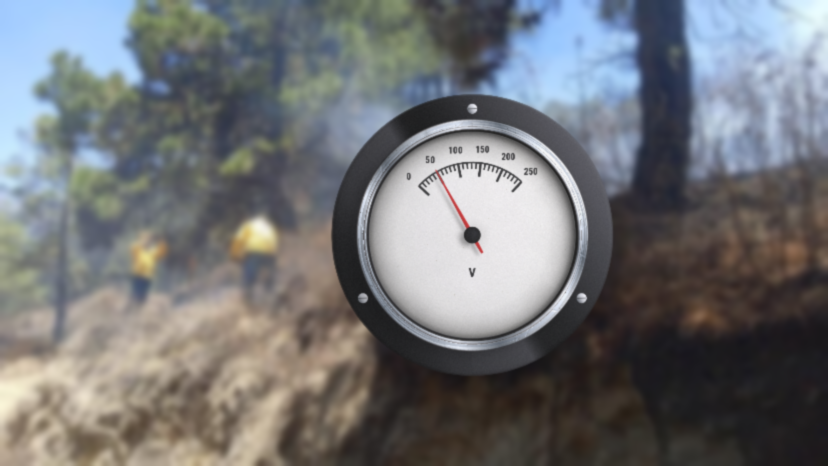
50,V
